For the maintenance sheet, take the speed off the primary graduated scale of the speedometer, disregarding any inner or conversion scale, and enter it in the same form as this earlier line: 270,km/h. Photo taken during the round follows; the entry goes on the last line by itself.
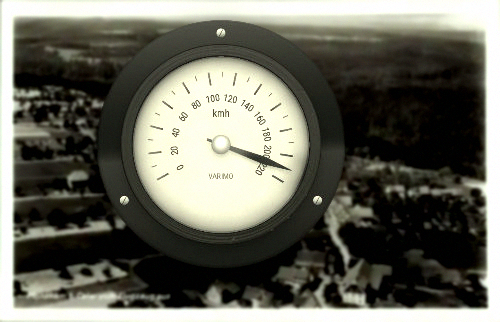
210,km/h
